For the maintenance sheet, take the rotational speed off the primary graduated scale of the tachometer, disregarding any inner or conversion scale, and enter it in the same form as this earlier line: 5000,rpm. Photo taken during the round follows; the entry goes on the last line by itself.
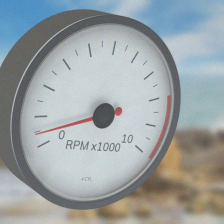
500,rpm
